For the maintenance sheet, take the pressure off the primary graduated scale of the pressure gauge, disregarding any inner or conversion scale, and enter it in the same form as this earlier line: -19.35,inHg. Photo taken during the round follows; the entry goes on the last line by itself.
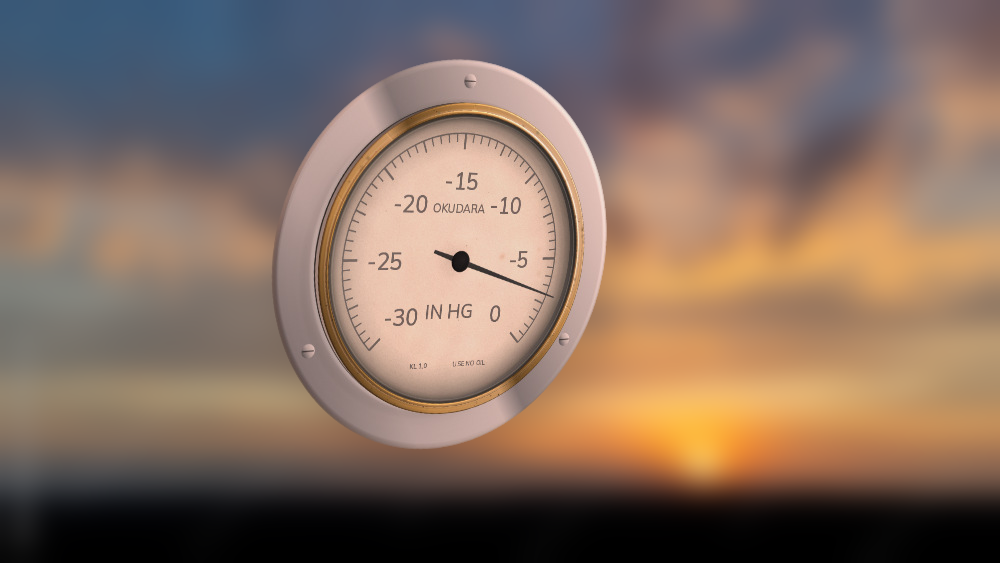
-3,inHg
